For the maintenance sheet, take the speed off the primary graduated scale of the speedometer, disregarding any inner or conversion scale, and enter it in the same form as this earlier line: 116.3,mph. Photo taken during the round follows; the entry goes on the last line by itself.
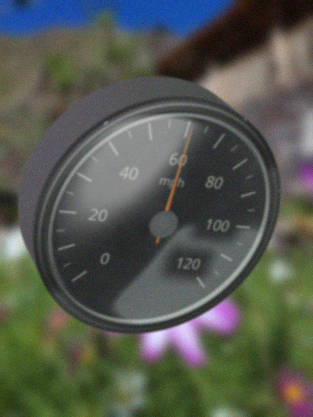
60,mph
